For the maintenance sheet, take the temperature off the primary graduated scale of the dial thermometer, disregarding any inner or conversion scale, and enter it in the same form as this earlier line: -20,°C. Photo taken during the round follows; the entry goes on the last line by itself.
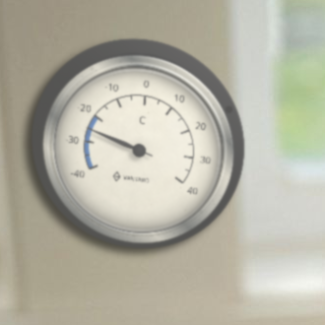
-25,°C
